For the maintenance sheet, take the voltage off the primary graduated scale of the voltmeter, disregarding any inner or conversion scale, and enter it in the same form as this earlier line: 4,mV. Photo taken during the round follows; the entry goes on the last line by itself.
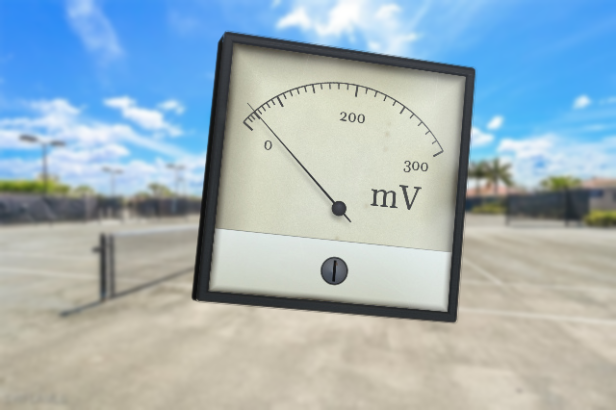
50,mV
